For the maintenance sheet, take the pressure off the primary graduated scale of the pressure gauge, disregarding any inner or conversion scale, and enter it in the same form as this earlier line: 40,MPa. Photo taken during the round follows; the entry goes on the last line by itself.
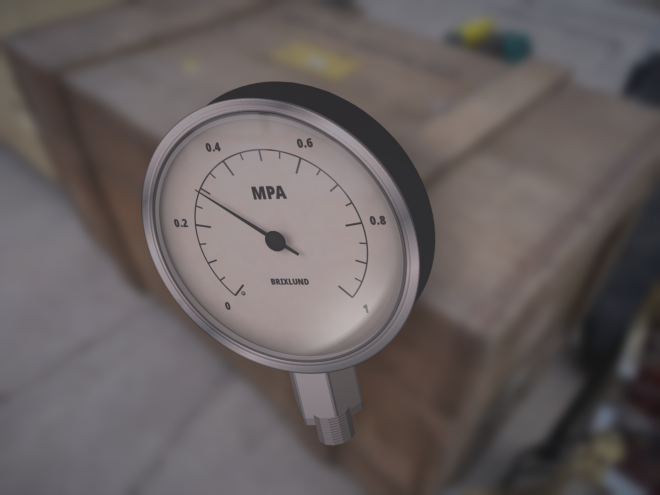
0.3,MPa
